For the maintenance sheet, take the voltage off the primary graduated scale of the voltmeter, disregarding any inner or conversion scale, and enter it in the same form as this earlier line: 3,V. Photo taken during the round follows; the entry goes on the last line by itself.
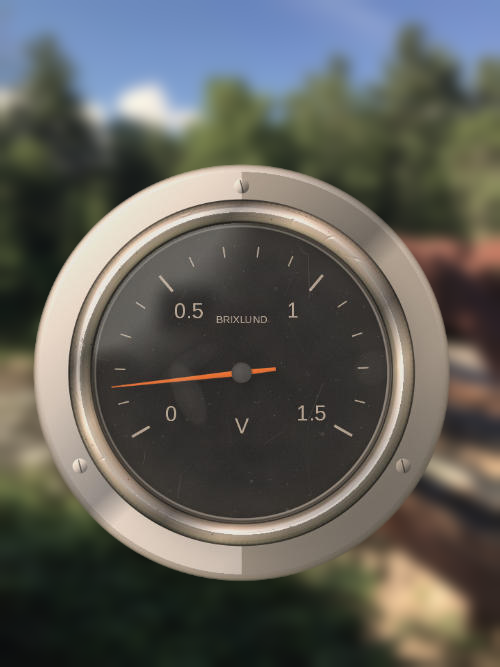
0.15,V
